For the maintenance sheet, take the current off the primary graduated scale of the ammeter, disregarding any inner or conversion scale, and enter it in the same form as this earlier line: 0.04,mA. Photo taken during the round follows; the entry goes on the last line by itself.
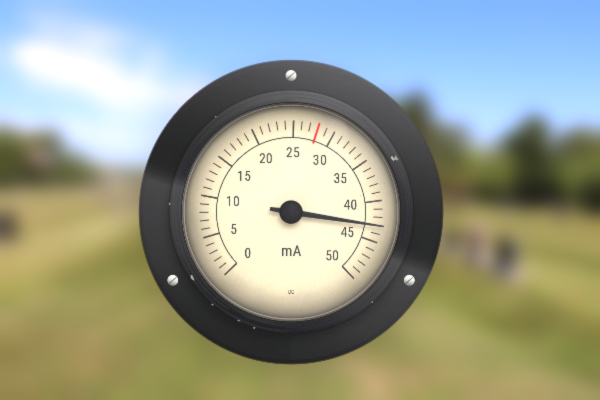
43,mA
